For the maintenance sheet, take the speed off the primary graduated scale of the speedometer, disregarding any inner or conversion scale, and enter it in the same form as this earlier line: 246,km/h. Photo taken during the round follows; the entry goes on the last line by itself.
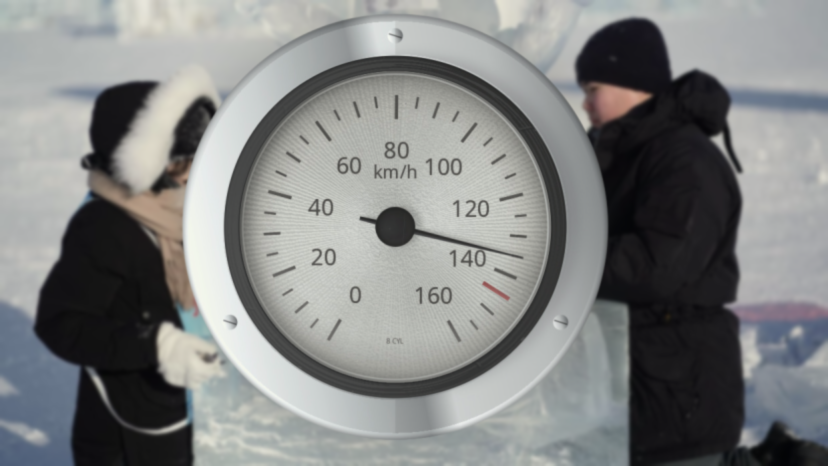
135,km/h
